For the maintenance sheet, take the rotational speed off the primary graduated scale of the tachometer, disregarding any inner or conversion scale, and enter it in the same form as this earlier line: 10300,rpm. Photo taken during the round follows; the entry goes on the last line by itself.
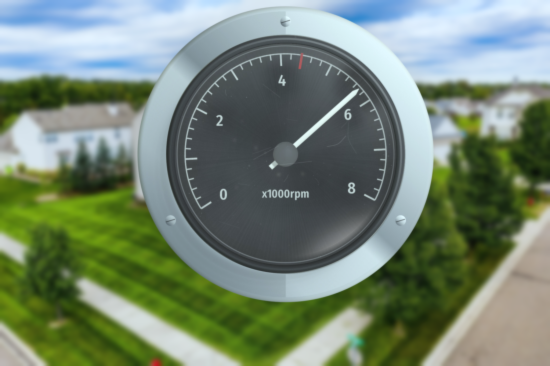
5700,rpm
